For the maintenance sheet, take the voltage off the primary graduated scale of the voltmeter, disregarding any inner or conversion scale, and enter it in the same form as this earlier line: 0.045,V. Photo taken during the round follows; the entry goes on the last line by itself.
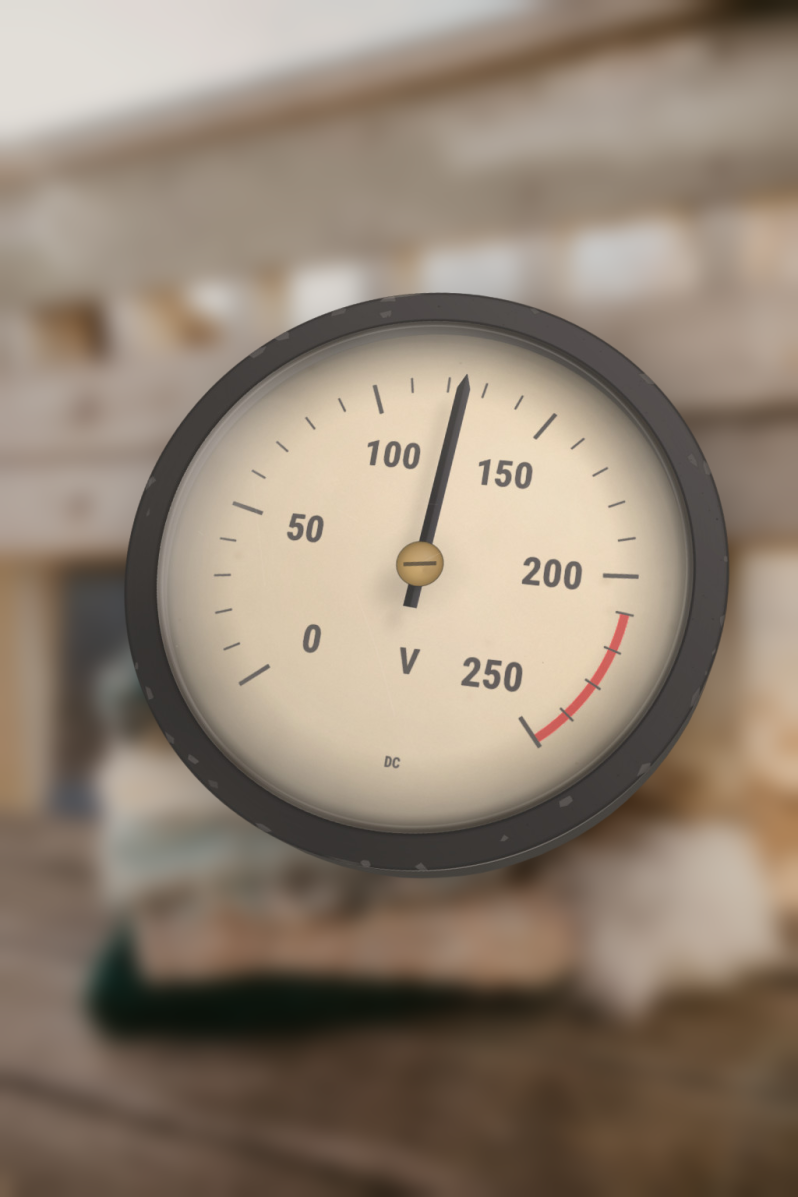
125,V
